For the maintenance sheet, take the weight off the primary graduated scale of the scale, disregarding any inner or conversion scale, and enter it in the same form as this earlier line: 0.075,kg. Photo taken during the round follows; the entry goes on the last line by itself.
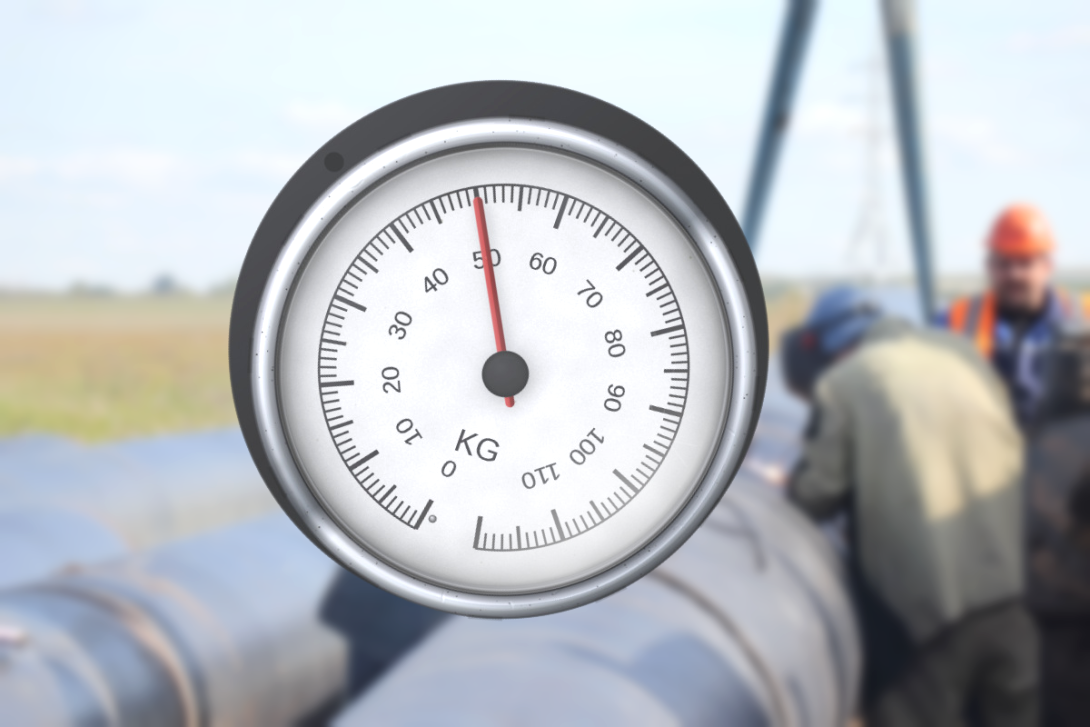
50,kg
